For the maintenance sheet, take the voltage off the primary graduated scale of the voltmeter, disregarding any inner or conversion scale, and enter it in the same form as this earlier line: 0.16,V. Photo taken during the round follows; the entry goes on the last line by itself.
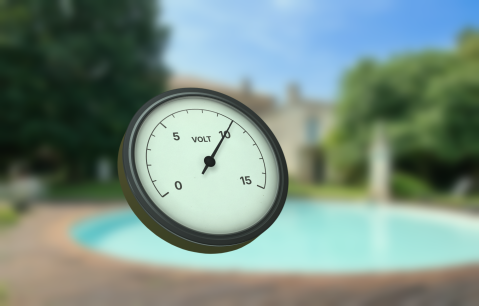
10,V
